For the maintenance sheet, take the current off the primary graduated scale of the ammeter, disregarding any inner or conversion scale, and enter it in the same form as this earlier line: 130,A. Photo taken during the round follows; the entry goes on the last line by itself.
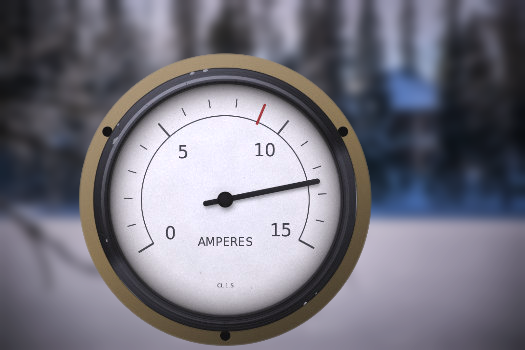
12.5,A
